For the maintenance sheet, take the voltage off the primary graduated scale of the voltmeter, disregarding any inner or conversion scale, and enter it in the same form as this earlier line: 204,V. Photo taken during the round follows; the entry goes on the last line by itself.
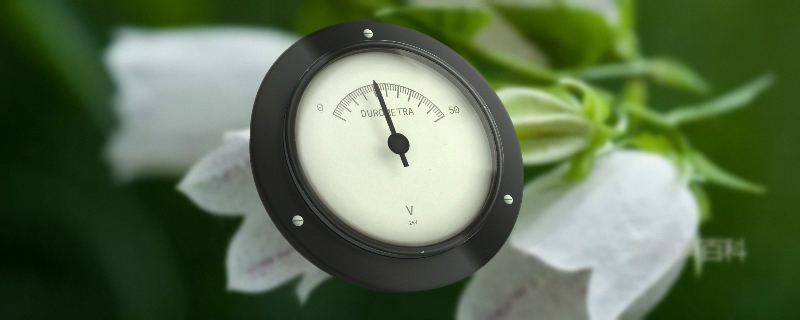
20,V
